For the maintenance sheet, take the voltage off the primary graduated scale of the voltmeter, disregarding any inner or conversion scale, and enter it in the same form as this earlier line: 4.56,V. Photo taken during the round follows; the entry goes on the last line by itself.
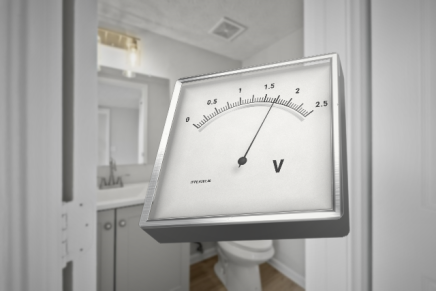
1.75,V
